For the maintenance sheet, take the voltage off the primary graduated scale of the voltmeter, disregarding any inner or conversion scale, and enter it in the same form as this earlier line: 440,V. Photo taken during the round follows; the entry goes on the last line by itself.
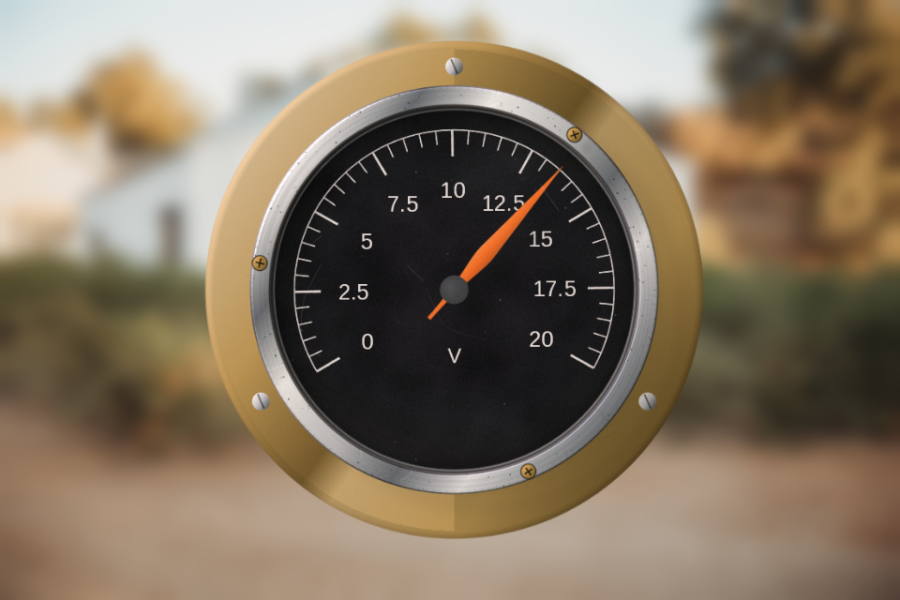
13.5,V
